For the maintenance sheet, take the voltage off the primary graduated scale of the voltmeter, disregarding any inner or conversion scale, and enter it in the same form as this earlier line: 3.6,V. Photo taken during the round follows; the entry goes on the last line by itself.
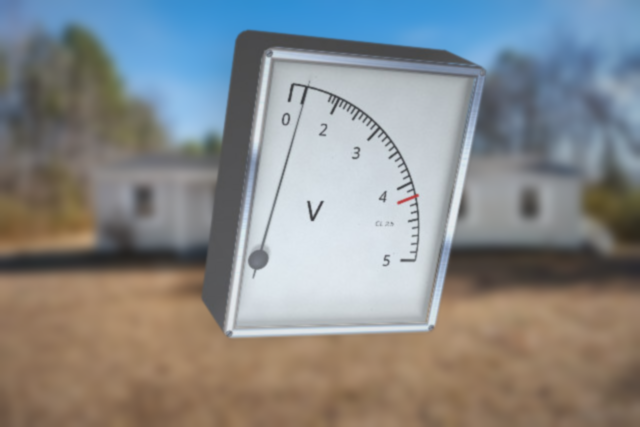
1,V
